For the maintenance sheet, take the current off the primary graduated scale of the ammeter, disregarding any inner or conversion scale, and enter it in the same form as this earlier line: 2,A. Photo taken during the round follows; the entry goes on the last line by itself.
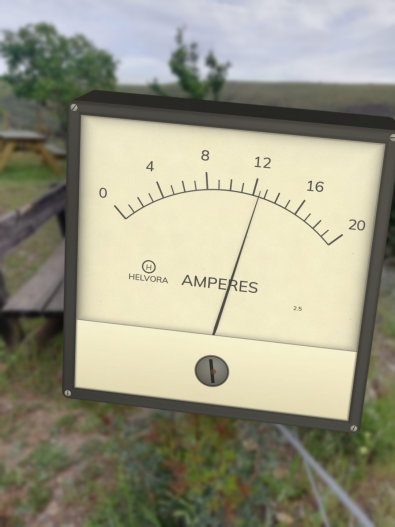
12.5,A
